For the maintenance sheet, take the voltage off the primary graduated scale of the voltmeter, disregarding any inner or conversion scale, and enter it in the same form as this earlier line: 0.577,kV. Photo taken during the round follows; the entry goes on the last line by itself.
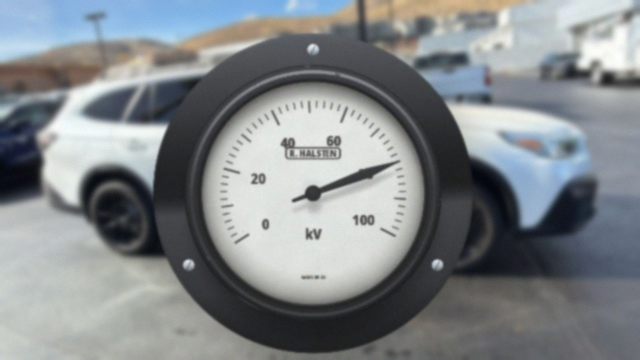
80,kV
